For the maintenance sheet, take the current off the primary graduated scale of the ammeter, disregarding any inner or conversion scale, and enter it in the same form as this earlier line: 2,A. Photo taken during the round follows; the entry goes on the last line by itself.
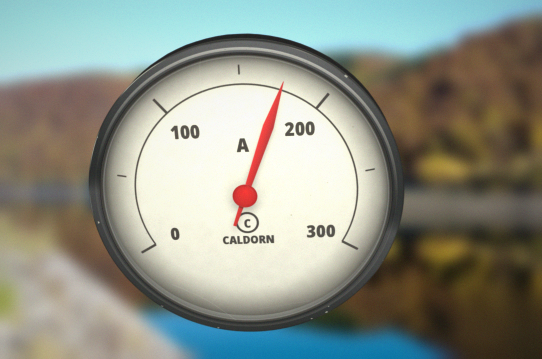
175,A
